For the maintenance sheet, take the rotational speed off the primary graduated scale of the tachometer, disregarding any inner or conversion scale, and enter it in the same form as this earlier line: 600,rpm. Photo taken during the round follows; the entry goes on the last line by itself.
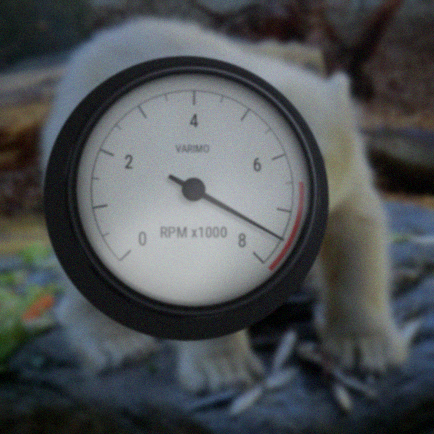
7500,rpm
